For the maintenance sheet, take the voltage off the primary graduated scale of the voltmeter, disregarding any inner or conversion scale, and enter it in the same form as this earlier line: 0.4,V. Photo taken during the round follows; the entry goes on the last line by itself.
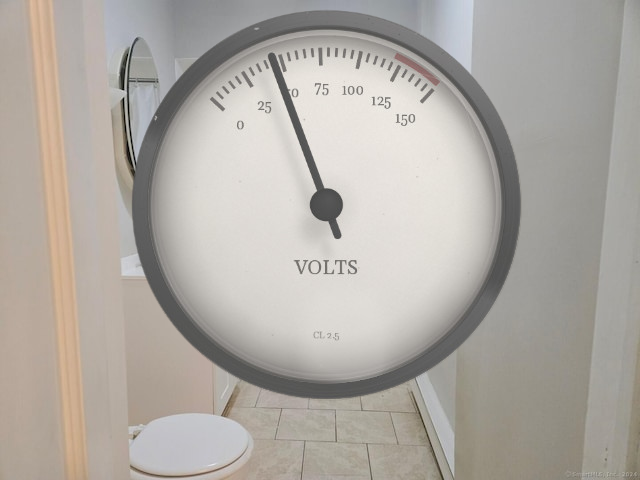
45,V
